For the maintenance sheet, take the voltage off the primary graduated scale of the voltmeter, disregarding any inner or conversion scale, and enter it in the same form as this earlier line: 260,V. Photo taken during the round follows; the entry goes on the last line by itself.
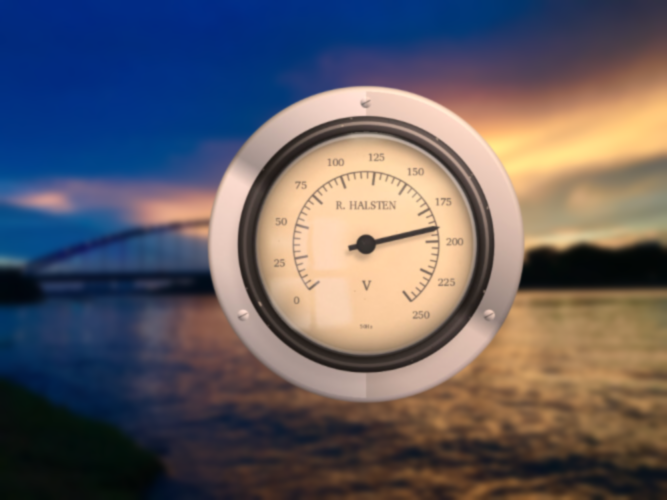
190,V
